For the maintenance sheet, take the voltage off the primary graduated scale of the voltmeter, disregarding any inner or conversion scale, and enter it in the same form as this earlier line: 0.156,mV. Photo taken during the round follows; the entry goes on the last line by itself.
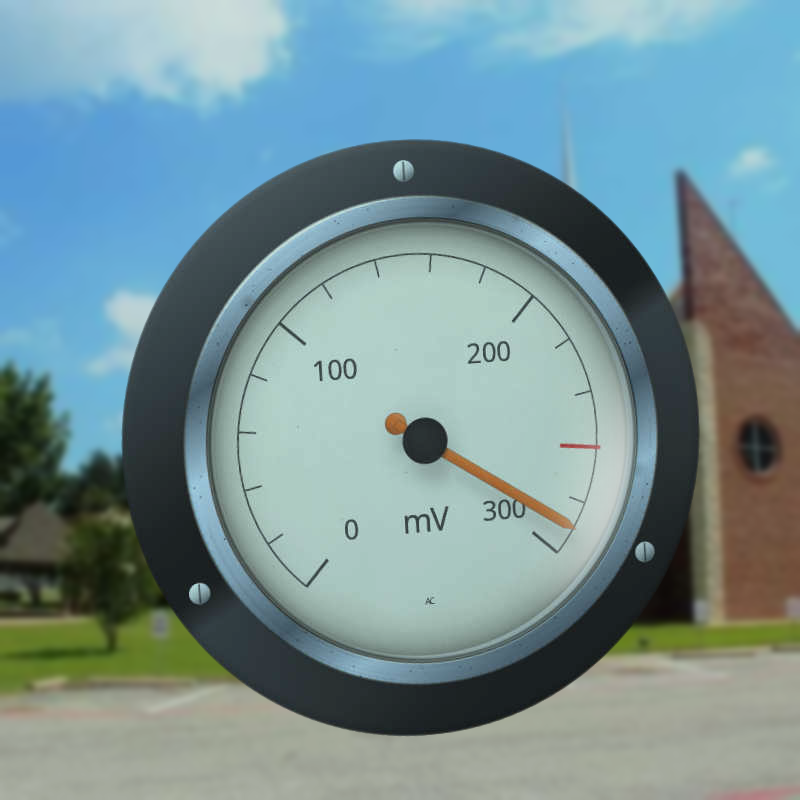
290,mV
